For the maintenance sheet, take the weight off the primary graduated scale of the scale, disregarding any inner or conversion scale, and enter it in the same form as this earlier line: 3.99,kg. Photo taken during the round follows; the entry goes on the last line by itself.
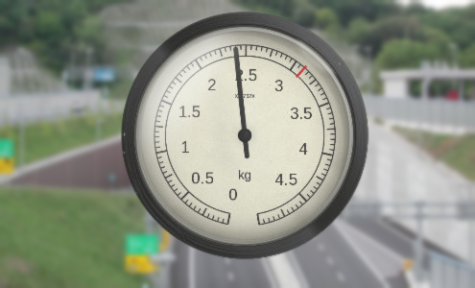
2.4,kg
